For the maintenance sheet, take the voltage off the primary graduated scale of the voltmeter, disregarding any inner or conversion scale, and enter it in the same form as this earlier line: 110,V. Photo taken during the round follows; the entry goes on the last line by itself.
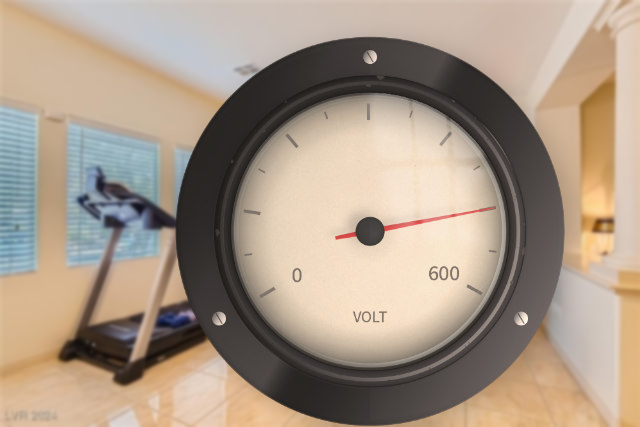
500,V
